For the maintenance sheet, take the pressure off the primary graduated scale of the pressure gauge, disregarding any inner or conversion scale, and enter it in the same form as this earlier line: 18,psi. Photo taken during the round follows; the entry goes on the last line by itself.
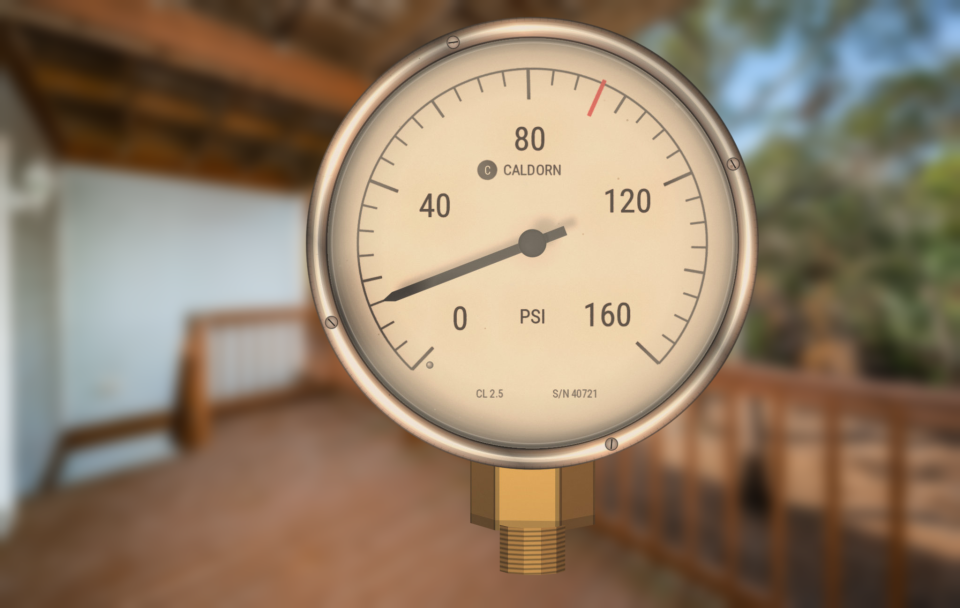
15,psi
